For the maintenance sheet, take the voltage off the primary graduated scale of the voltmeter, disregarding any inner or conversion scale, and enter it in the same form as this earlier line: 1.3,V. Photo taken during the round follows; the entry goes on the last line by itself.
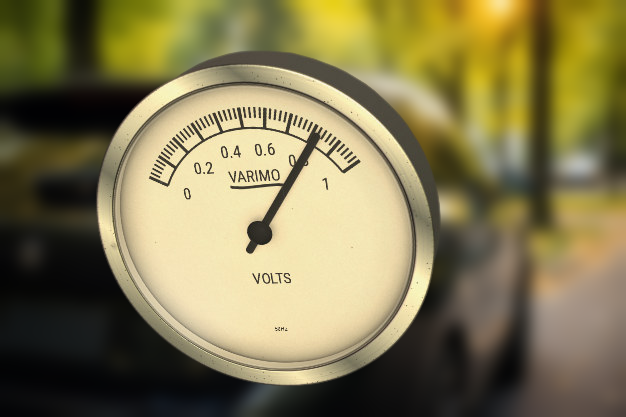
0.82,V
